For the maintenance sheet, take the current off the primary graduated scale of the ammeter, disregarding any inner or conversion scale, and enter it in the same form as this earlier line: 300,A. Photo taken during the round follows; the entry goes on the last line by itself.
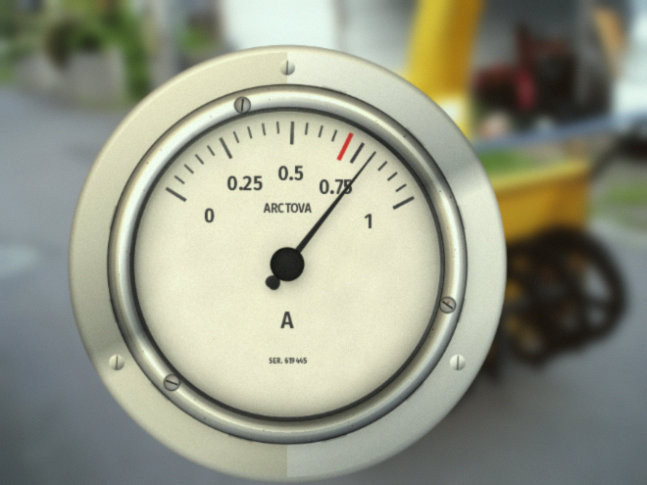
0.8,A
